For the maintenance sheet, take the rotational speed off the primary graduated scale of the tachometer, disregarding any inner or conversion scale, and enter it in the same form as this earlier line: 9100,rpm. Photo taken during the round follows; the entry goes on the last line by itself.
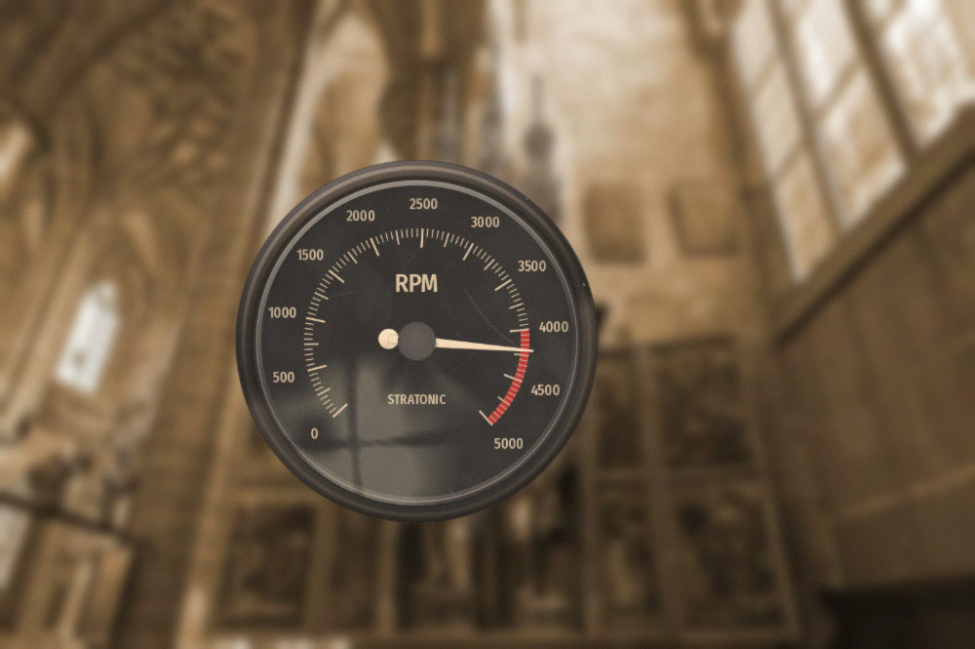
4200,rpm
